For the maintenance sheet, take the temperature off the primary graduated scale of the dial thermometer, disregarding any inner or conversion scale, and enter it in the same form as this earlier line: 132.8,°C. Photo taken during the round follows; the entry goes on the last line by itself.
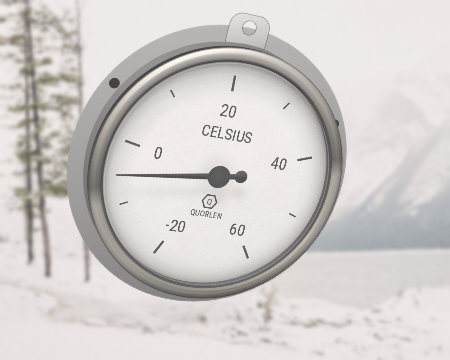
-5,°C
